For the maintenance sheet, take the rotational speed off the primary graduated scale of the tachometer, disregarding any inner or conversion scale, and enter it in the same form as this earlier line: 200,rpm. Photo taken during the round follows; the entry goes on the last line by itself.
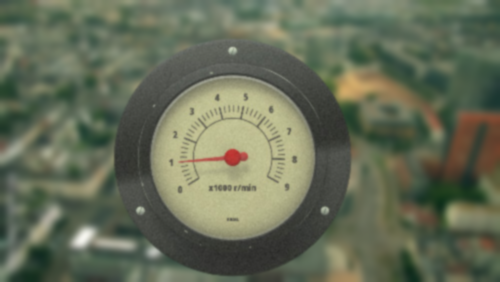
1000,rpm
